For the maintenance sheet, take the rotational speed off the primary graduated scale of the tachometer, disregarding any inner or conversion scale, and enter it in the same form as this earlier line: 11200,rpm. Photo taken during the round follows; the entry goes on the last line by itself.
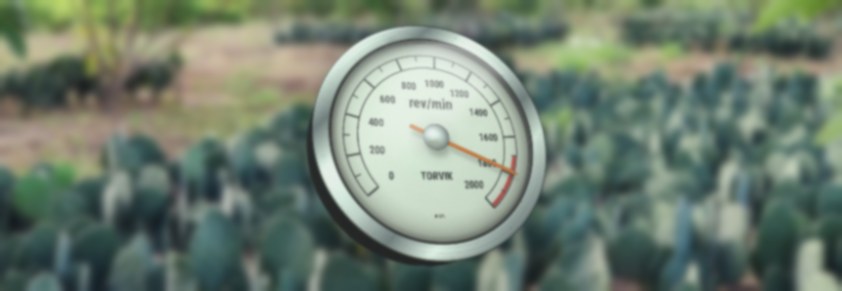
1800,rpm
